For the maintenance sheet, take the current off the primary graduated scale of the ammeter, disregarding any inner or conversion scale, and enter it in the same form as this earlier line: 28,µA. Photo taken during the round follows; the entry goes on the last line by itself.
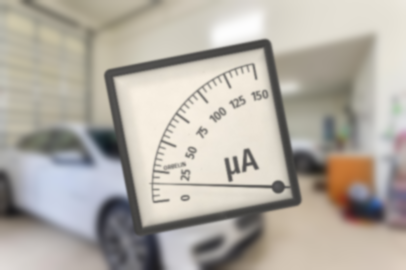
15,µA
